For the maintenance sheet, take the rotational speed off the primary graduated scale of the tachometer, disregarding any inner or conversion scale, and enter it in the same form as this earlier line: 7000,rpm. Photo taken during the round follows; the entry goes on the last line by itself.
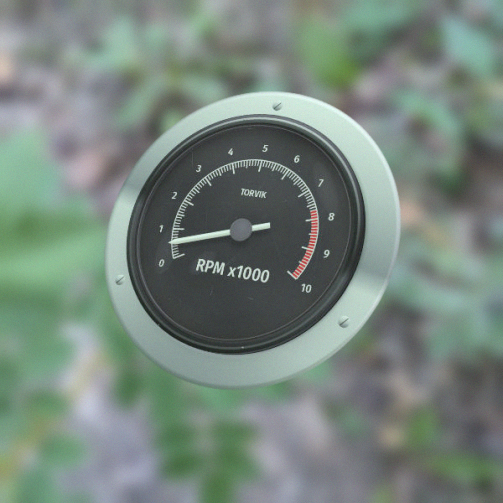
500,rpm
